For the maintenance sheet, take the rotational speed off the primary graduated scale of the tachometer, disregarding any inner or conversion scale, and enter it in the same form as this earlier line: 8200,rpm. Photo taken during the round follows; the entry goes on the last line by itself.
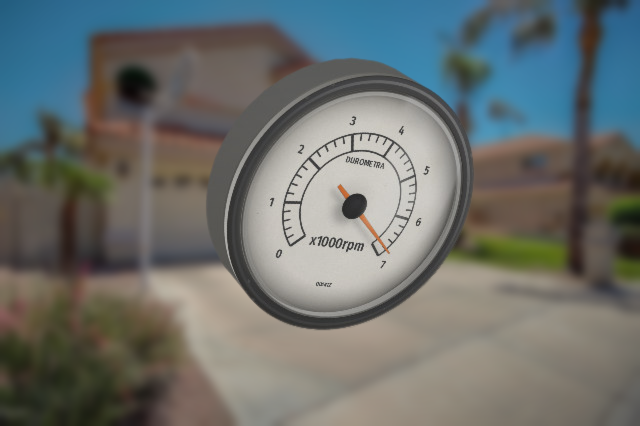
6800,rpm
